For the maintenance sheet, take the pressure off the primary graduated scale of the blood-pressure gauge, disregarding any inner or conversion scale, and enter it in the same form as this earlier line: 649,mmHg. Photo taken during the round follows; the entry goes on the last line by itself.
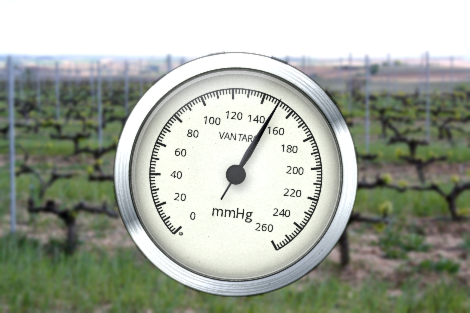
150,mmHg
